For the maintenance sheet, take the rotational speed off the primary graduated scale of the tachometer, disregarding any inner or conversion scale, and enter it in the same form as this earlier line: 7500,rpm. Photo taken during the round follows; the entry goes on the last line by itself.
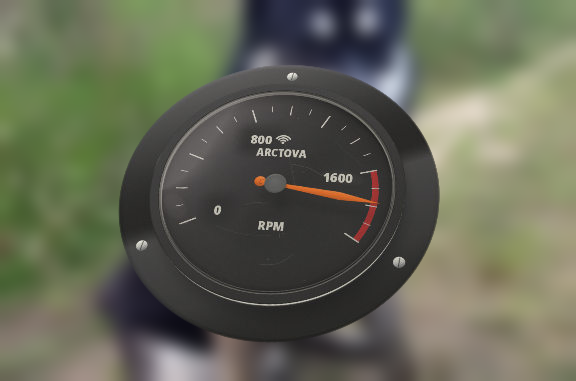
1800,rpm
